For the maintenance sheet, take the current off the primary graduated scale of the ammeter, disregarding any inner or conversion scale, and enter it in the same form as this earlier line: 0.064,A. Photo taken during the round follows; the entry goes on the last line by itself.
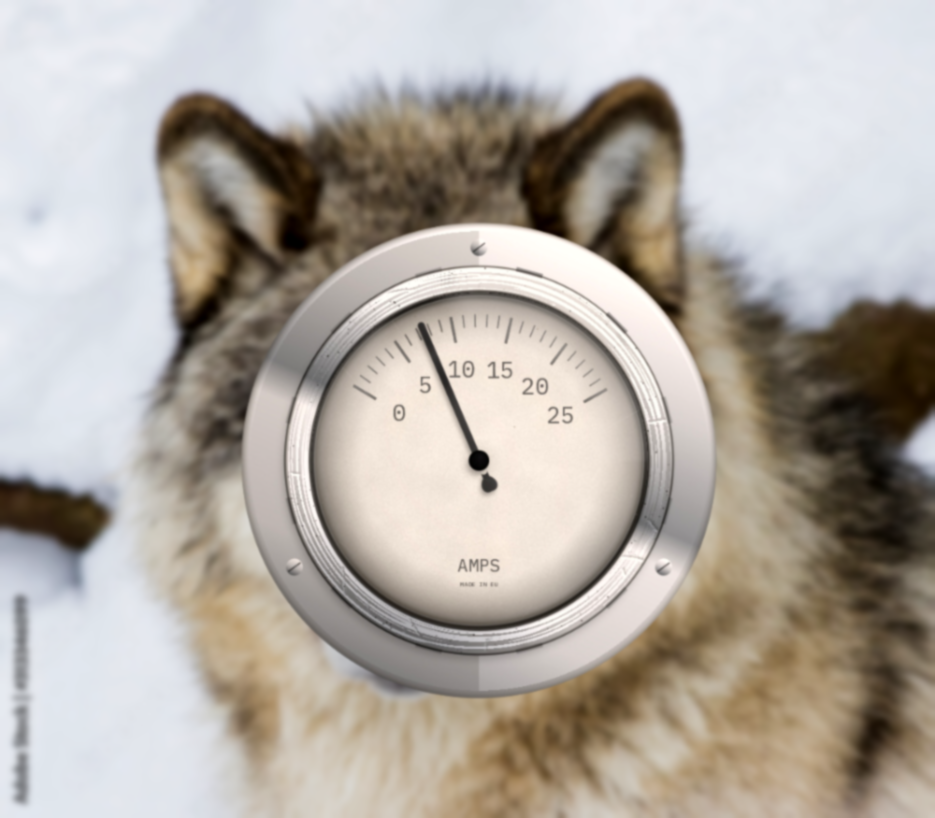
7.5,A
